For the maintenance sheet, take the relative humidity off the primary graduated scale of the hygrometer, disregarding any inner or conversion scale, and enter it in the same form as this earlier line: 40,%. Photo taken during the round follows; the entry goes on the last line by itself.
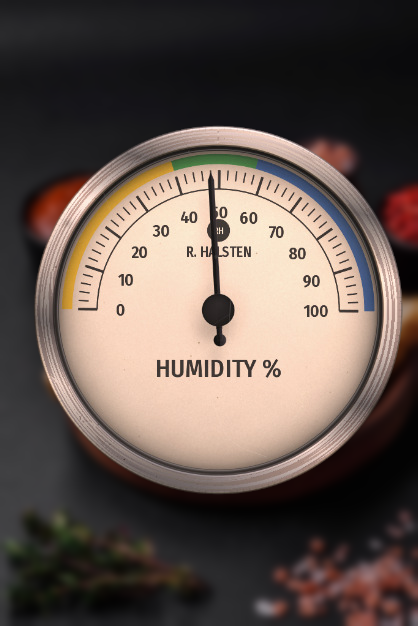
48,%
